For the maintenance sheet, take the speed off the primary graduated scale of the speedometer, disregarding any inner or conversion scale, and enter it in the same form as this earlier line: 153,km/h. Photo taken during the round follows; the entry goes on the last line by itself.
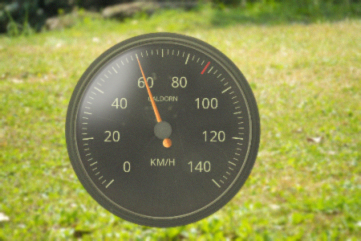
60,km/h
